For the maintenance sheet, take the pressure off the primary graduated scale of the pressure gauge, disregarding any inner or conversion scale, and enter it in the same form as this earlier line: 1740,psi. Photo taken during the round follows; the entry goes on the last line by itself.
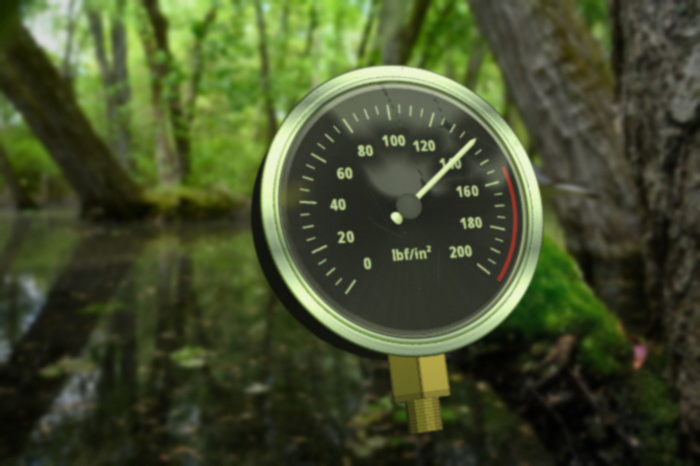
140,psi
